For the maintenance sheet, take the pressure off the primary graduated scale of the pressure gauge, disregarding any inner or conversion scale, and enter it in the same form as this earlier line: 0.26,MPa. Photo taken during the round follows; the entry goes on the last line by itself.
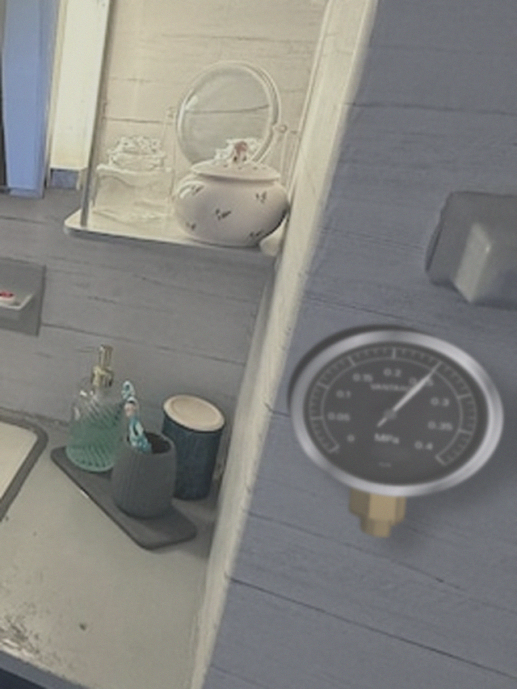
0.25,MPa
